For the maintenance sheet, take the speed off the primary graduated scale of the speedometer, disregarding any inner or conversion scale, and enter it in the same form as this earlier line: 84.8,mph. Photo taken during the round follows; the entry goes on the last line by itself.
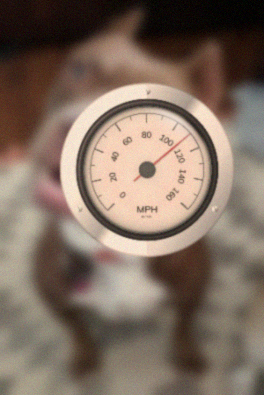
110,mph
